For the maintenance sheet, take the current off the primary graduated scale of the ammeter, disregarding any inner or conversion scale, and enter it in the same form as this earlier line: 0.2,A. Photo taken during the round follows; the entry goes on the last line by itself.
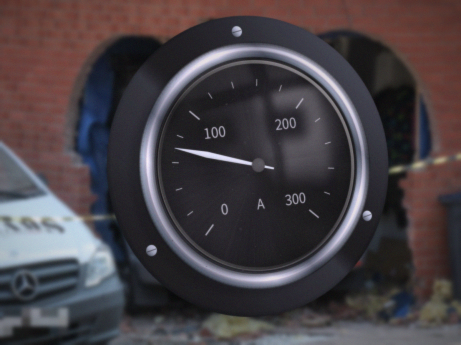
70,A
